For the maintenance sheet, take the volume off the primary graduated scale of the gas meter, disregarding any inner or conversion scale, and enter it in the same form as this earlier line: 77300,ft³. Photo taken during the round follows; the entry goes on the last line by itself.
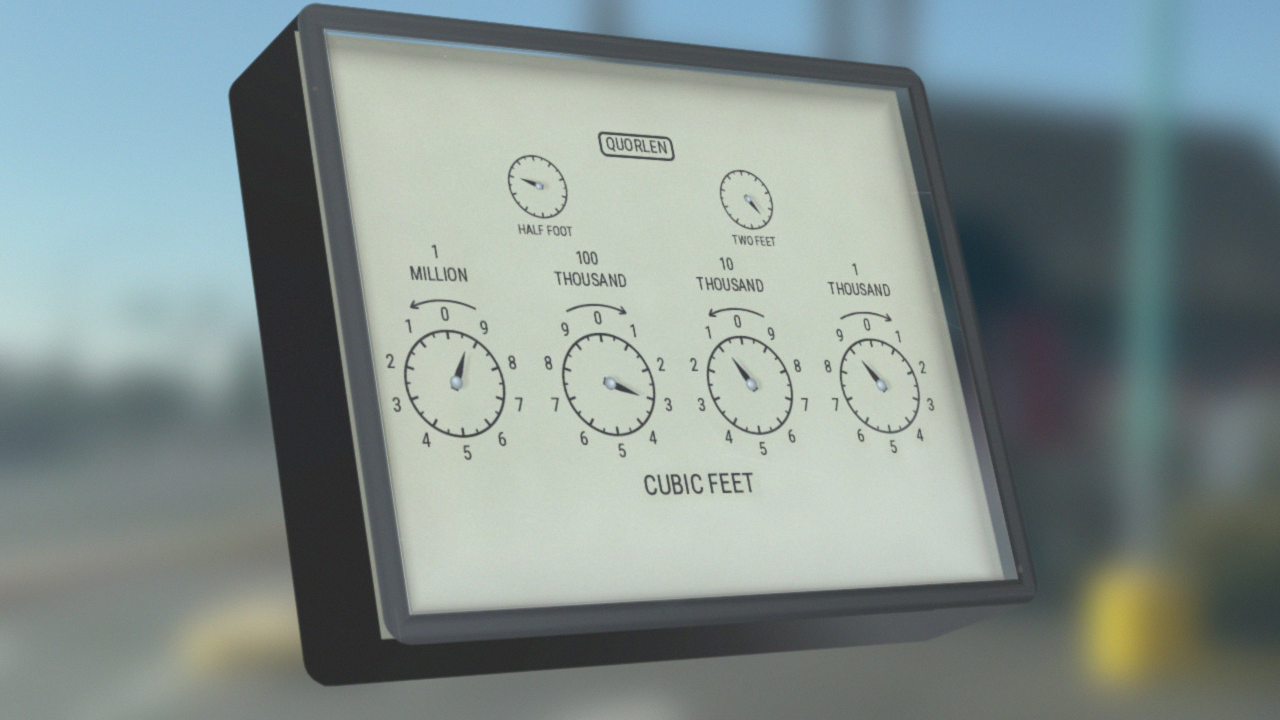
930900,ft³
